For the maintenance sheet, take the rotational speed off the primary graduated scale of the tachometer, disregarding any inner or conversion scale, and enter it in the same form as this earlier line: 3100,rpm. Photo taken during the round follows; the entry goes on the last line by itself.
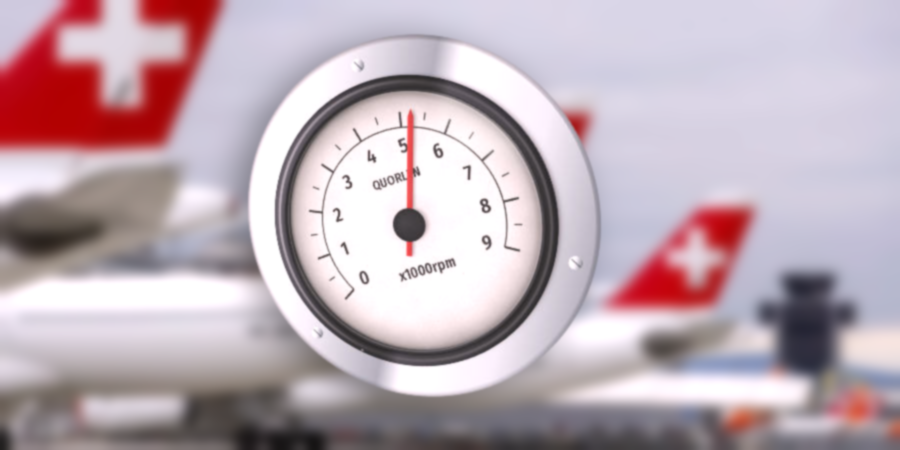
5250,rpm
